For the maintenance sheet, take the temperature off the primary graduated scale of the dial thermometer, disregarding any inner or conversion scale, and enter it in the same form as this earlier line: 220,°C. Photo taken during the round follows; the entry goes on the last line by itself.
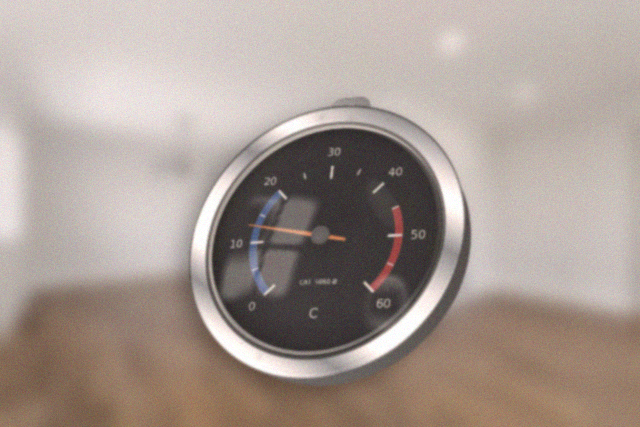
12.5,°C
